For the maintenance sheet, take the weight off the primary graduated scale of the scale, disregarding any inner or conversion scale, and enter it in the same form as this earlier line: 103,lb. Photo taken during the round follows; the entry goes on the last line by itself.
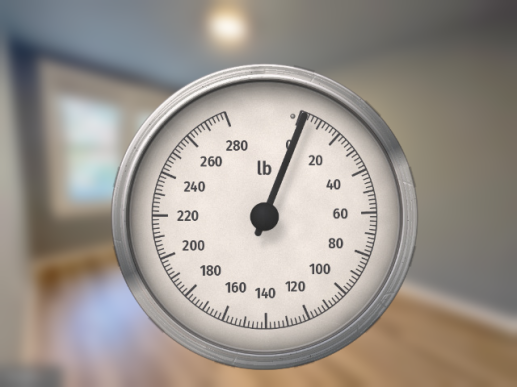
2,lb
